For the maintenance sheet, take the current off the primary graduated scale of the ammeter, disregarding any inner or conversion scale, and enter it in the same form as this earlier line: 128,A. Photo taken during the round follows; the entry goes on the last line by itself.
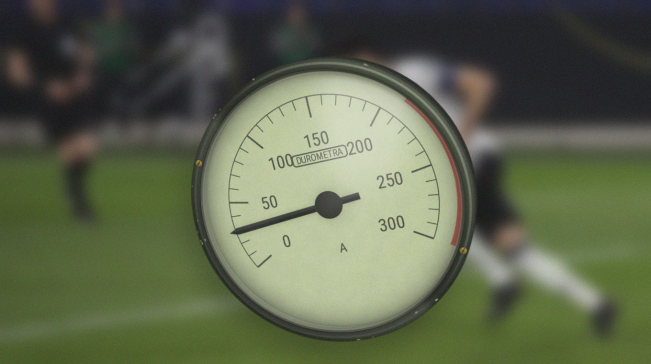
30,A
